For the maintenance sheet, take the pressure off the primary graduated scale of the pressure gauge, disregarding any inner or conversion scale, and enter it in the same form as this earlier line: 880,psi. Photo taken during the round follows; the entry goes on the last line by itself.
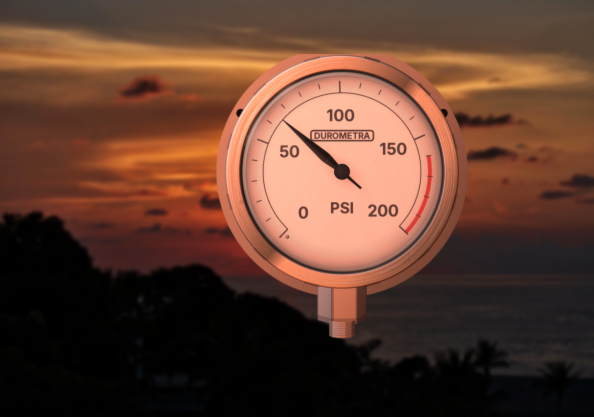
65,psi
